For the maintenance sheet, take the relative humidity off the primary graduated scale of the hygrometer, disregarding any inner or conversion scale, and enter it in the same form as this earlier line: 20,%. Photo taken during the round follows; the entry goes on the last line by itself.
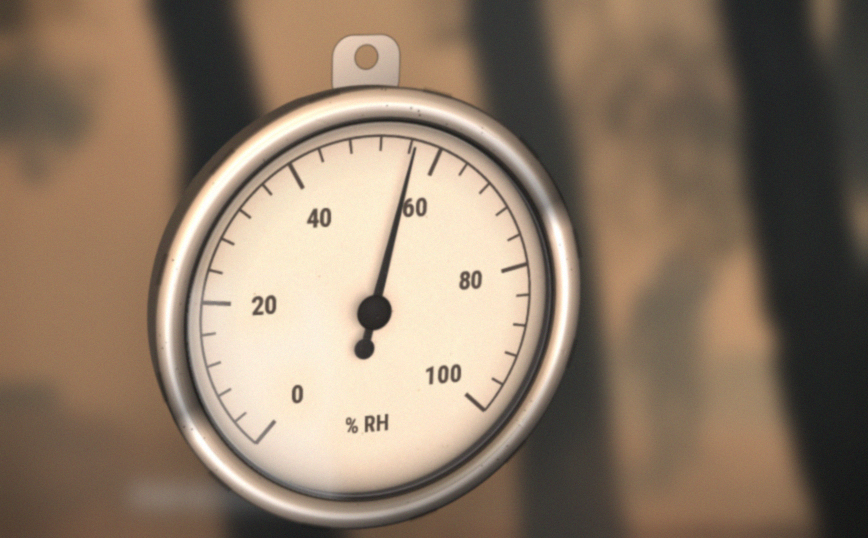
56,%
